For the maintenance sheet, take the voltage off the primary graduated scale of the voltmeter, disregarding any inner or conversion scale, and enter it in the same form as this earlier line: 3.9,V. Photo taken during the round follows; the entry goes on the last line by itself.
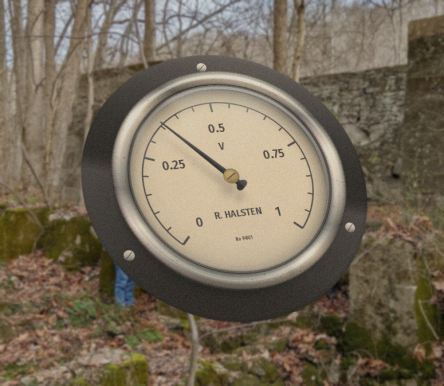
0.35,V
